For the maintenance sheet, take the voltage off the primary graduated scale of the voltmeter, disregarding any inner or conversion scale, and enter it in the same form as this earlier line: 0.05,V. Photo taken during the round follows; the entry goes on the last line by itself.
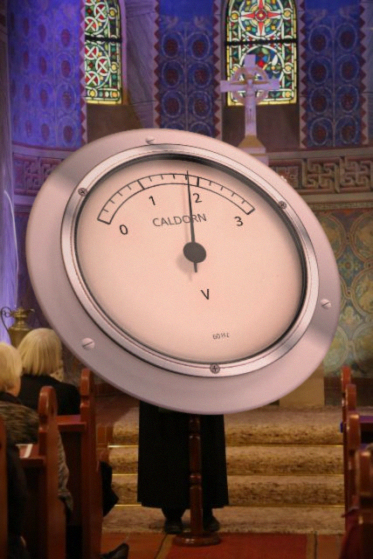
1.8,V
